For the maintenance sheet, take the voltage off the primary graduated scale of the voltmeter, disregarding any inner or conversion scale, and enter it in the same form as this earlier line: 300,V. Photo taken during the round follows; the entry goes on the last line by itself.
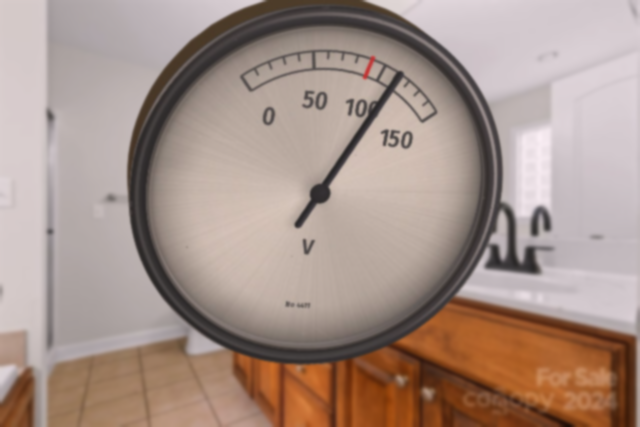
110,V
